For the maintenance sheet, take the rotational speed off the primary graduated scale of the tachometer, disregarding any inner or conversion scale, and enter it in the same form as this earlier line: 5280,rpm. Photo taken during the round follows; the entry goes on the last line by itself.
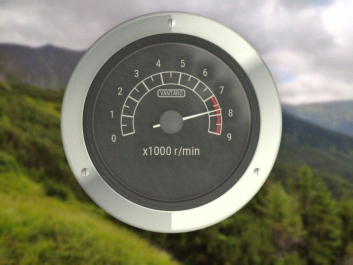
7750,rpm
